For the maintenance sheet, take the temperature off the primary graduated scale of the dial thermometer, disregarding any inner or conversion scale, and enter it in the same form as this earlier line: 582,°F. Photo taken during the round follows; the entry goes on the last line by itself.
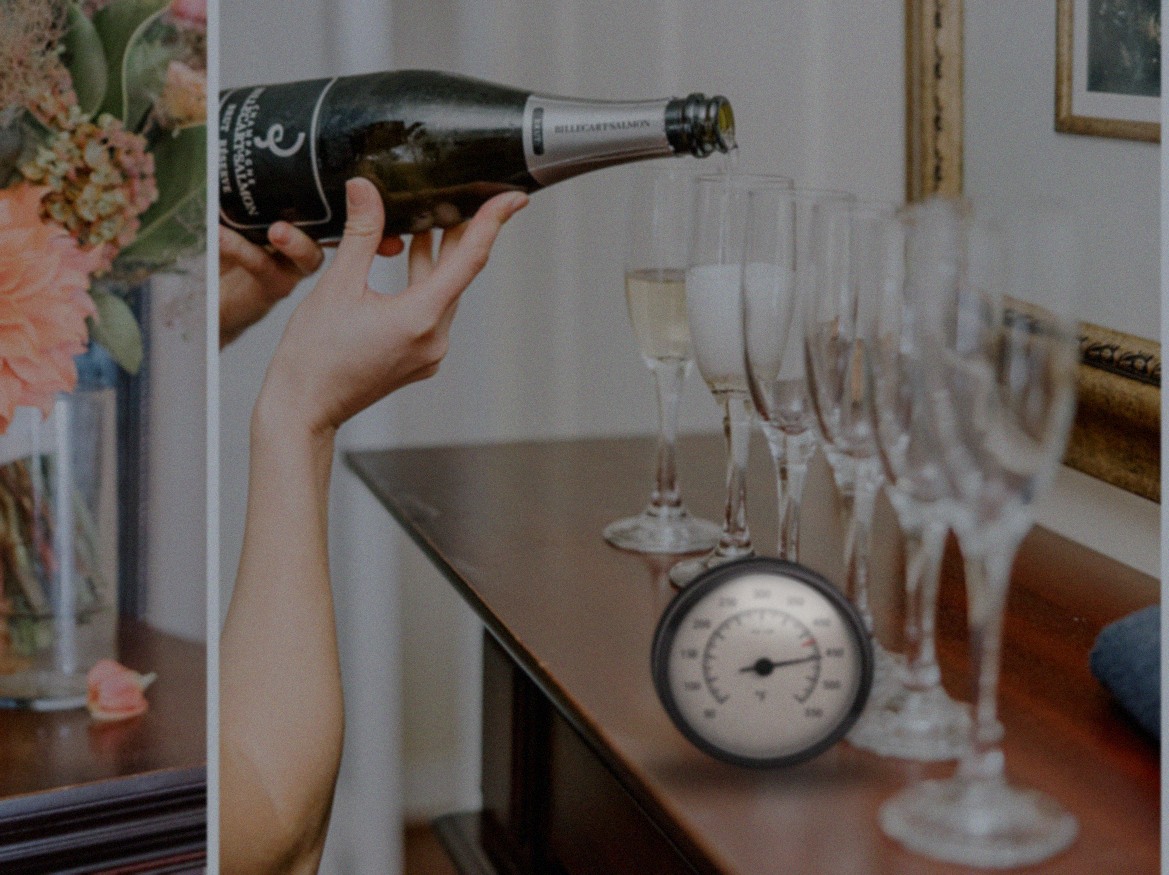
450,°F
